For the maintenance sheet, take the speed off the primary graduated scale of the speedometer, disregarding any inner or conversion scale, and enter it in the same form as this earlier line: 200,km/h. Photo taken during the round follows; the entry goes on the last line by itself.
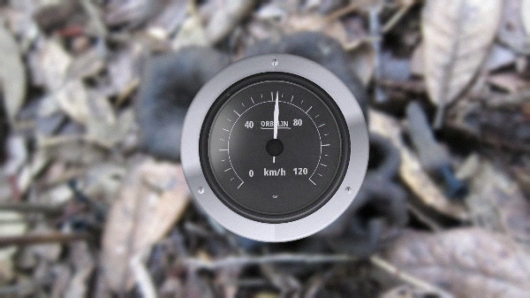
62.5,km/h
